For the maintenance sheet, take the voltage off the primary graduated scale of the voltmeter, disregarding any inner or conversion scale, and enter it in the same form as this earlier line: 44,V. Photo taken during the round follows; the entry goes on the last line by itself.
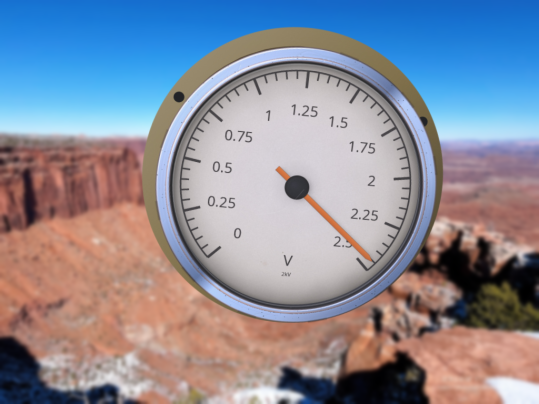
2.45,V
